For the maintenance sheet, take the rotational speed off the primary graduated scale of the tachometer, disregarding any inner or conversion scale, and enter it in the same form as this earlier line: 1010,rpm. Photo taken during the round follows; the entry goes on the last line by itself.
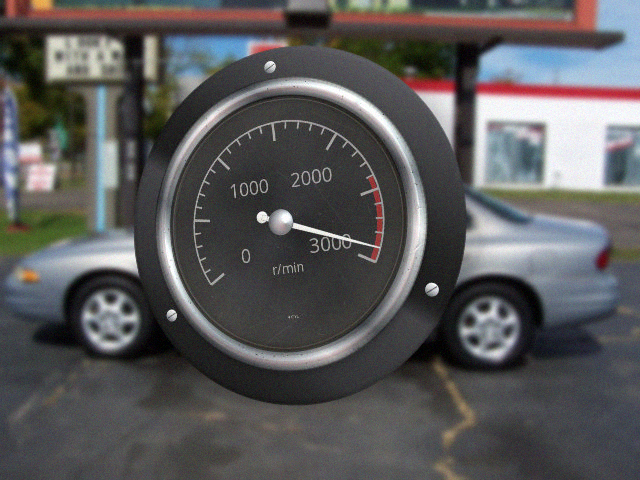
2900,rpm
